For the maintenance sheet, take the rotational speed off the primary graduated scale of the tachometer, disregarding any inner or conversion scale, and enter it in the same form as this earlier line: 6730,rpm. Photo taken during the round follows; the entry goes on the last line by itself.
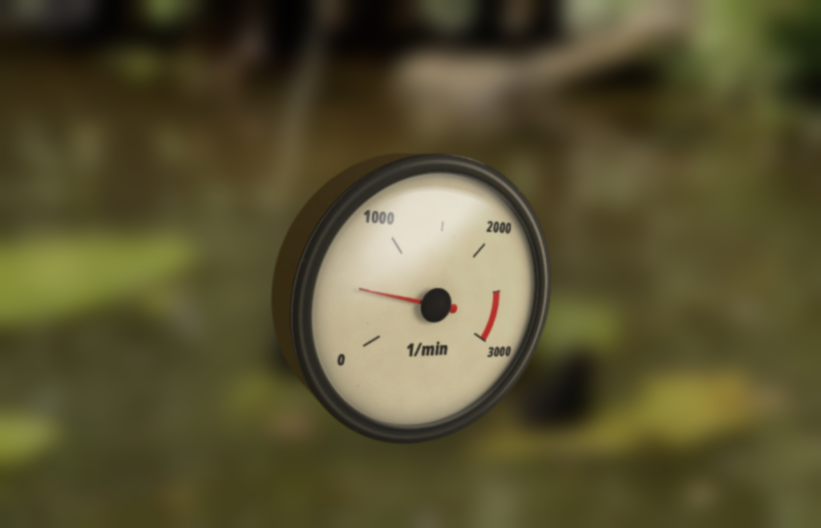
500,rpm
